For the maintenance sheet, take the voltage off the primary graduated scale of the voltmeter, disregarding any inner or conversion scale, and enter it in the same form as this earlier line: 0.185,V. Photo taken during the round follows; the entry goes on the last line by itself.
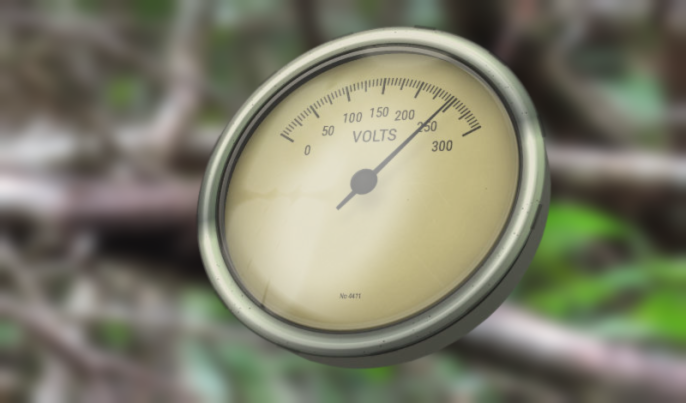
250,V
